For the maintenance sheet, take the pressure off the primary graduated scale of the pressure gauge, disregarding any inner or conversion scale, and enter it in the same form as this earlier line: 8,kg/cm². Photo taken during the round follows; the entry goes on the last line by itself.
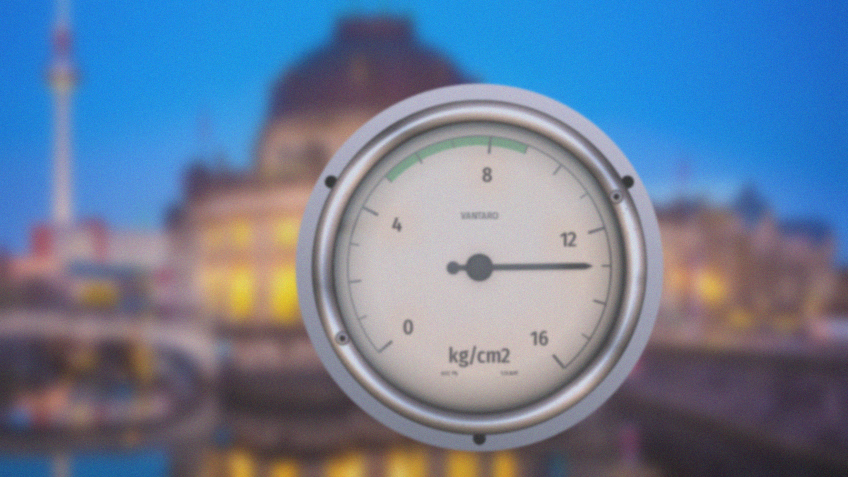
13,kg/cm²
